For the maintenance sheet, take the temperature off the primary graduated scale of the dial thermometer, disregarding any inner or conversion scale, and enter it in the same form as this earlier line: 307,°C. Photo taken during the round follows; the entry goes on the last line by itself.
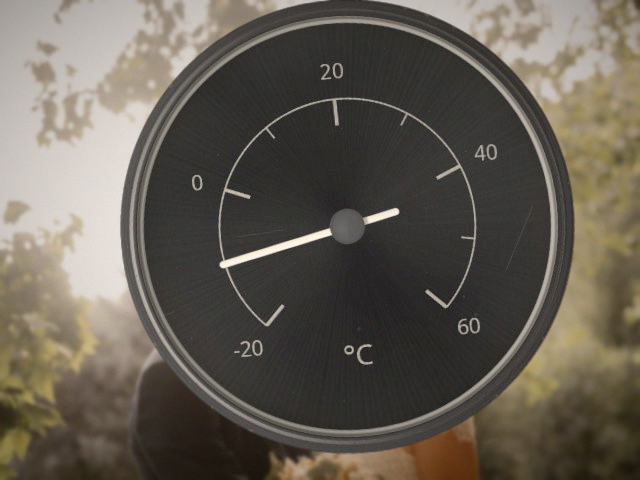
-10,°C
